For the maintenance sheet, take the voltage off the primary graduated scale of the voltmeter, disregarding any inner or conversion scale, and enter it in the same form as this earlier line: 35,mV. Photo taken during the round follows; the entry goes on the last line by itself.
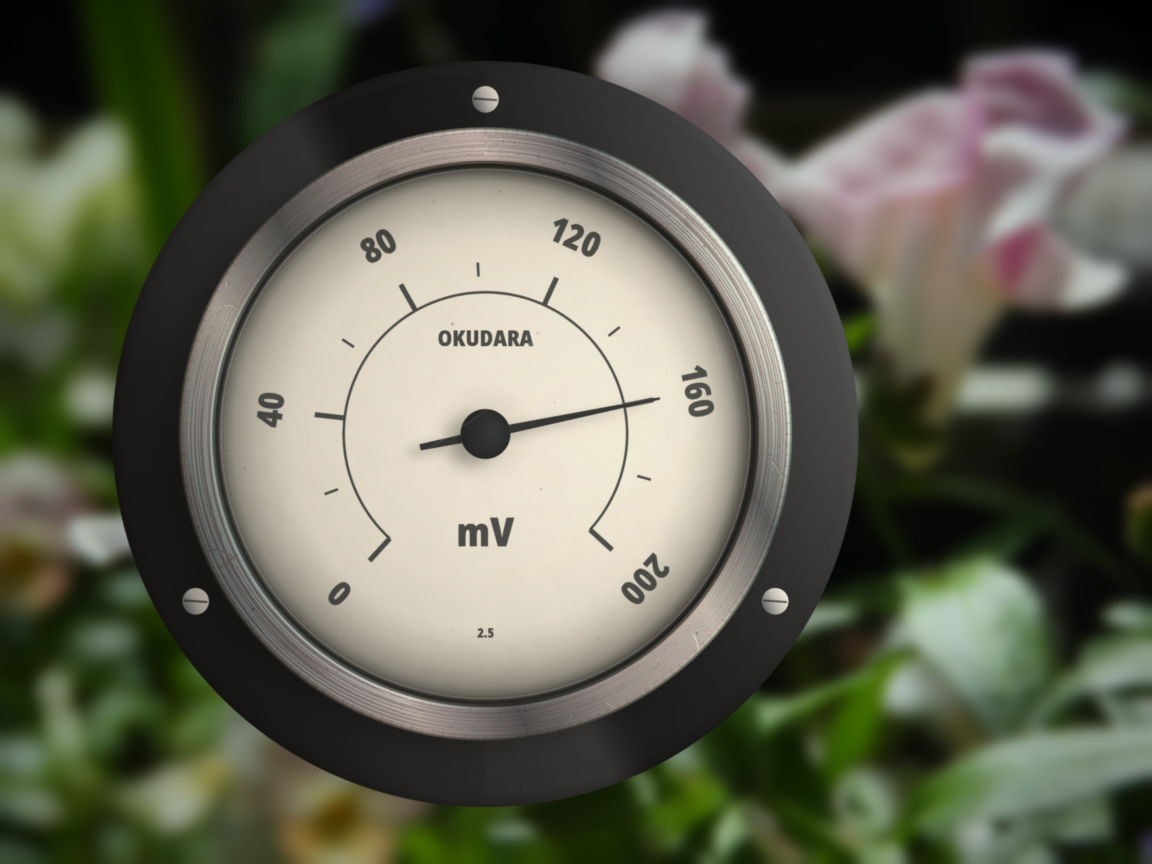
160,mV
